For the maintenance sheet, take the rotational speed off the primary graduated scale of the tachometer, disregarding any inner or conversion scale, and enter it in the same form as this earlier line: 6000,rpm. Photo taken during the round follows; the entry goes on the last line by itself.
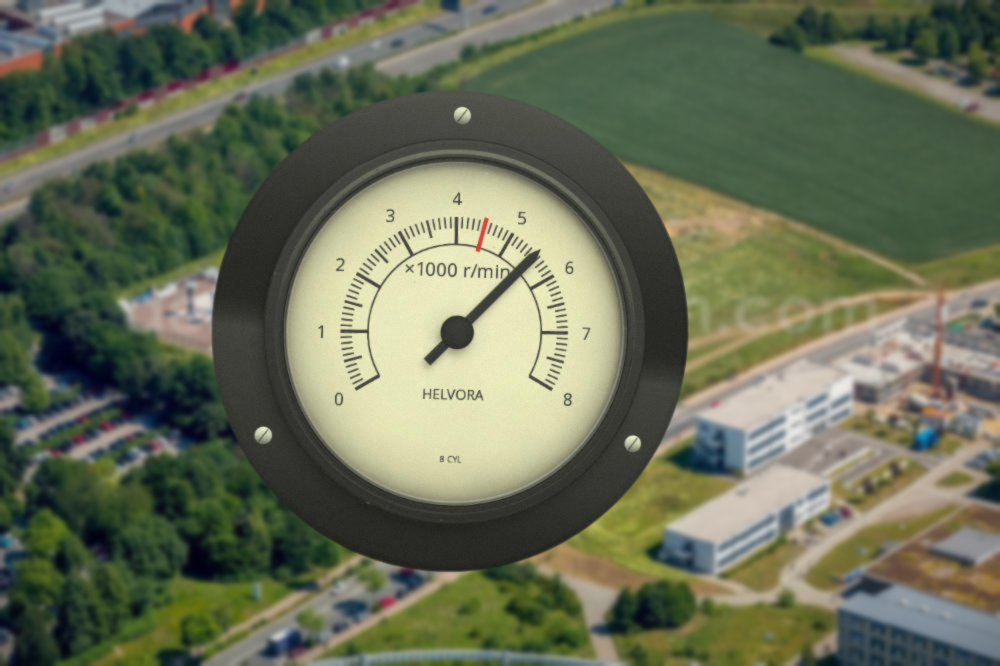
5500,rpm
